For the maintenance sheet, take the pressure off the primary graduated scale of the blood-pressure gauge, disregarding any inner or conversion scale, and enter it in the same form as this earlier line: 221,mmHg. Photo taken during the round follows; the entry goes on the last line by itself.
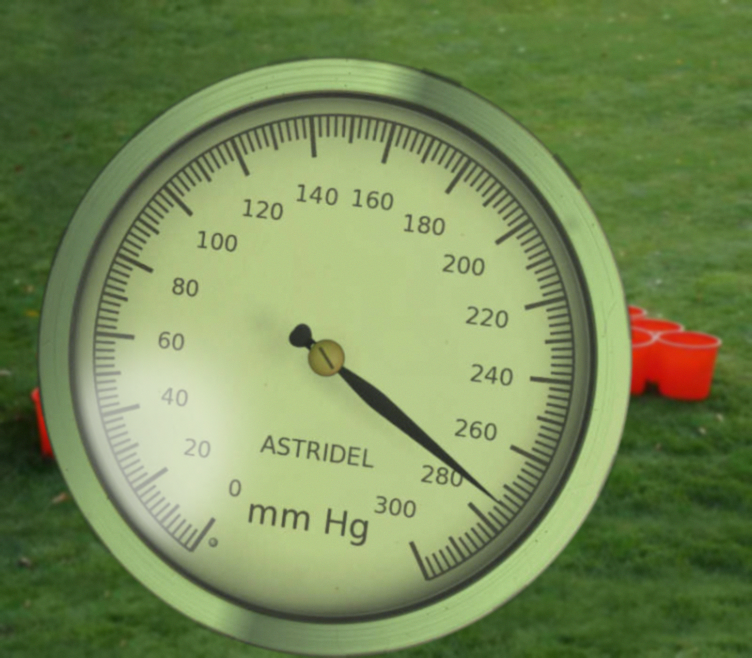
274,mmHg
